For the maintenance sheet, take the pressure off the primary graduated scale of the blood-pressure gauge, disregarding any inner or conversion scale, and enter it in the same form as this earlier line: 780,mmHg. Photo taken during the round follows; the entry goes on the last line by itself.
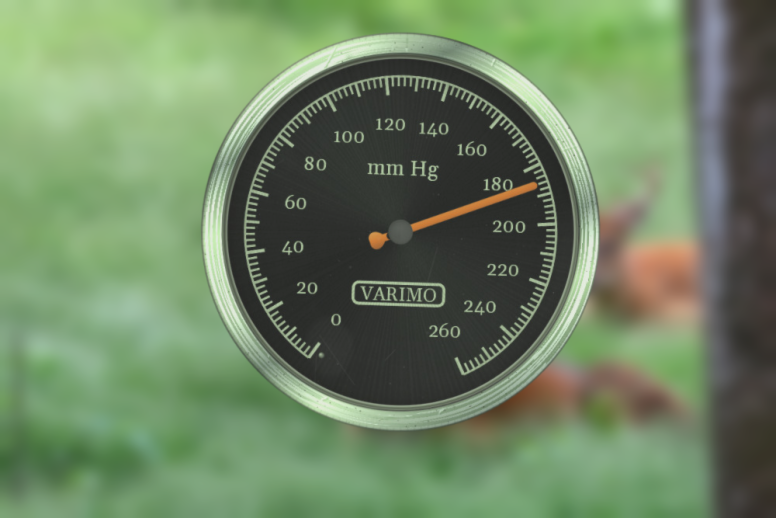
186,mmHg
